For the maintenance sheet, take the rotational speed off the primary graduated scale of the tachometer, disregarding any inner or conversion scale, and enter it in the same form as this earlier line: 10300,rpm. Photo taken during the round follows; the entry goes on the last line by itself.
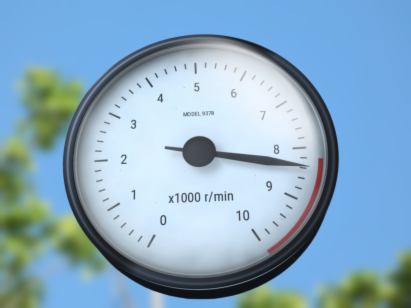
8400,rpm
